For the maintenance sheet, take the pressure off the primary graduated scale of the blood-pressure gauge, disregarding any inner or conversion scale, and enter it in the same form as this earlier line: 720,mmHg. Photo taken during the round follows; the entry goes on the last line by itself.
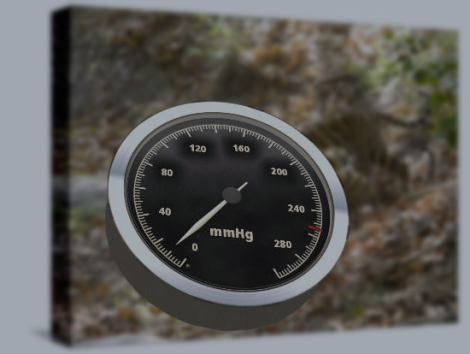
10,mmHg
